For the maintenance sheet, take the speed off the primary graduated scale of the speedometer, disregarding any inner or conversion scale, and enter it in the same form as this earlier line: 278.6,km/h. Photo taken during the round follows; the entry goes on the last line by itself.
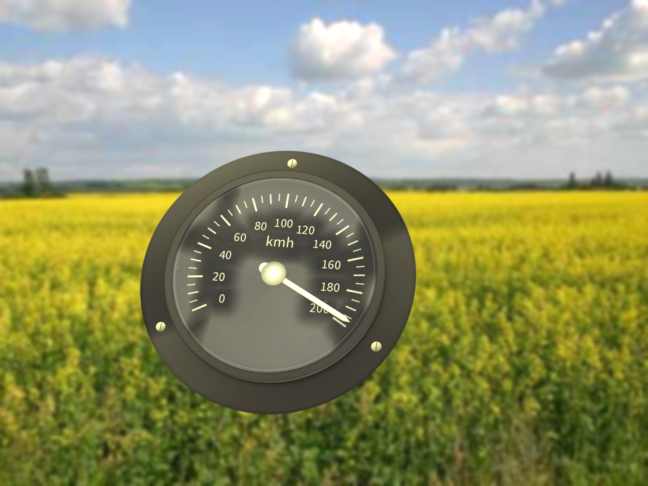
197.5,km/h
